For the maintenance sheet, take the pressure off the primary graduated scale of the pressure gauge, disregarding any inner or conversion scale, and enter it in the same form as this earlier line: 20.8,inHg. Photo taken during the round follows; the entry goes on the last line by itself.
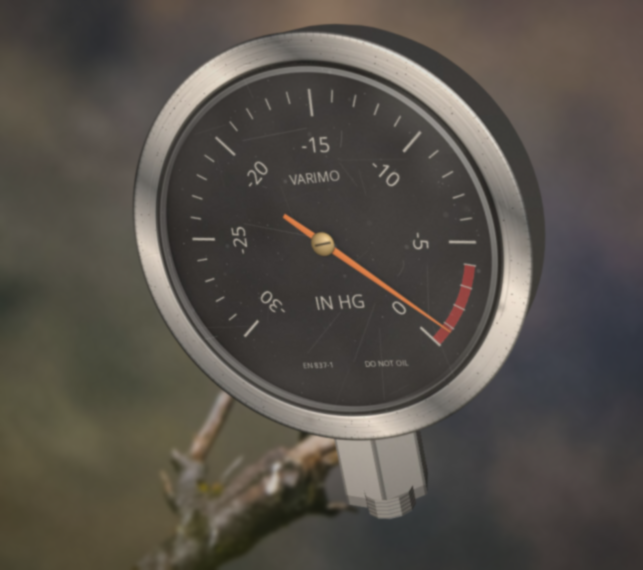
-1,inHg
